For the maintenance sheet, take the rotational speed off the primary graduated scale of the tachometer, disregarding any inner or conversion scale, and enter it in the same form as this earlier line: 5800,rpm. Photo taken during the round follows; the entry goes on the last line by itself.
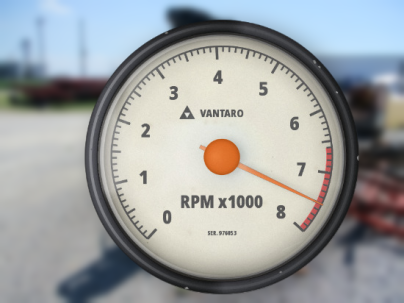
7500,rpm
